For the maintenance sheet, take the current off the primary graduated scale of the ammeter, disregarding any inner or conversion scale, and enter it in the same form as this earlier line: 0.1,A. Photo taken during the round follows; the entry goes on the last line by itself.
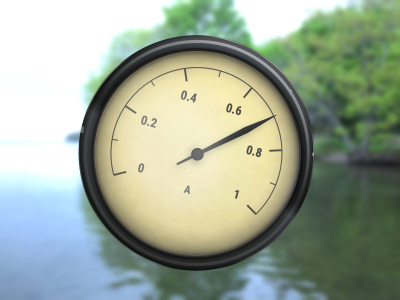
0.7,A
